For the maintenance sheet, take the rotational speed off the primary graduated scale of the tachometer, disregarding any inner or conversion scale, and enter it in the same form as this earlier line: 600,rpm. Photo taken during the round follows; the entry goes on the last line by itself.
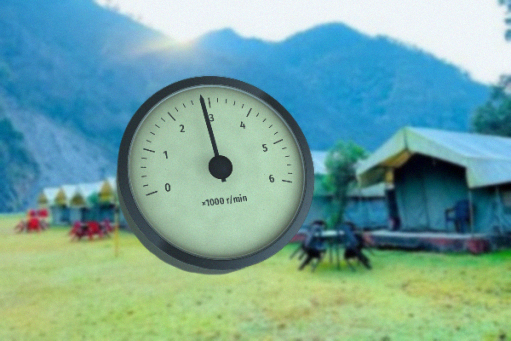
2800,rpm
